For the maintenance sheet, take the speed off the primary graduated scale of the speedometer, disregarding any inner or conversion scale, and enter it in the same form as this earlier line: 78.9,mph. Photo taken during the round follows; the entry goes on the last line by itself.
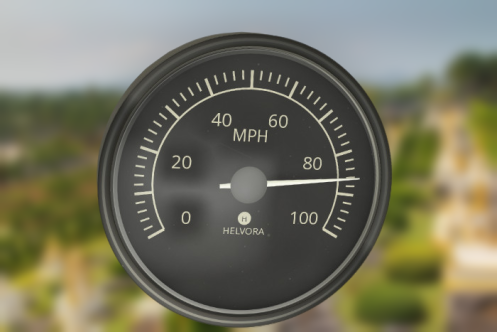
86,mph
